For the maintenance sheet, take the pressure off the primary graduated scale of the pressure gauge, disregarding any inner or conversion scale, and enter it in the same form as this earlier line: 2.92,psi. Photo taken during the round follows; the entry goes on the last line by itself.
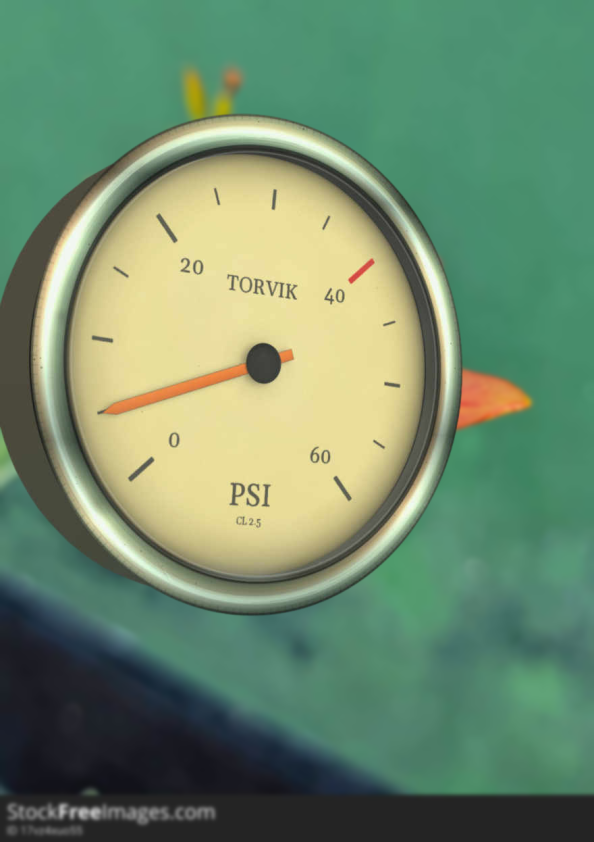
5,psi
